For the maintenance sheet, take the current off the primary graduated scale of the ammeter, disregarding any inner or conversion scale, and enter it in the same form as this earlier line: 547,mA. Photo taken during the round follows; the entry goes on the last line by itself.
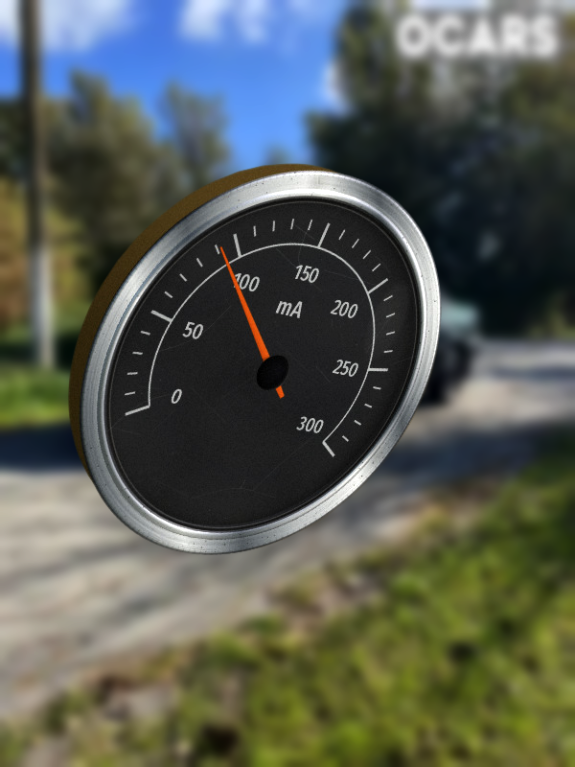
90,mA
